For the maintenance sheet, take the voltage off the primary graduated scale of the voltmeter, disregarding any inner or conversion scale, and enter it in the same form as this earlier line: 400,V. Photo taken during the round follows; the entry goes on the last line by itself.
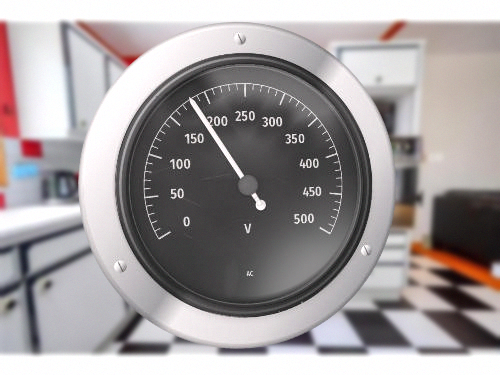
180,V
